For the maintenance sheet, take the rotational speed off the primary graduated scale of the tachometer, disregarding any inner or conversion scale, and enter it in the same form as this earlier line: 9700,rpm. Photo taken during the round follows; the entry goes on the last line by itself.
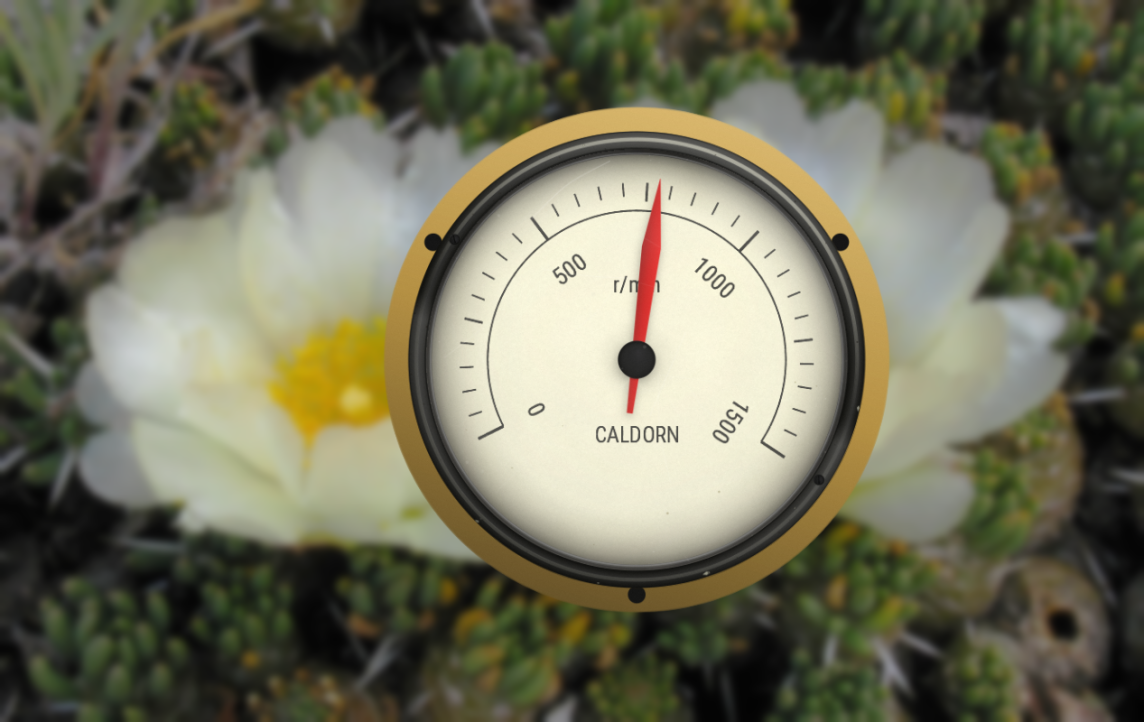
775,rpm
